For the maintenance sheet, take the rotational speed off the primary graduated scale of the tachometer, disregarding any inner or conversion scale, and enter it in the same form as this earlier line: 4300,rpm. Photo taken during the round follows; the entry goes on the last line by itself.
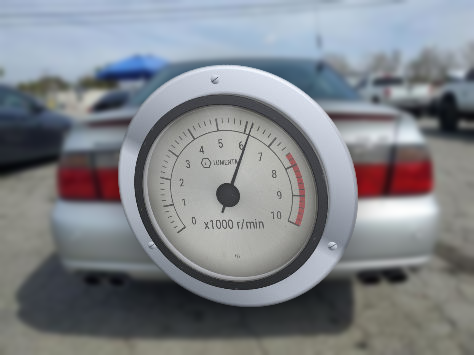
6200,rpm
